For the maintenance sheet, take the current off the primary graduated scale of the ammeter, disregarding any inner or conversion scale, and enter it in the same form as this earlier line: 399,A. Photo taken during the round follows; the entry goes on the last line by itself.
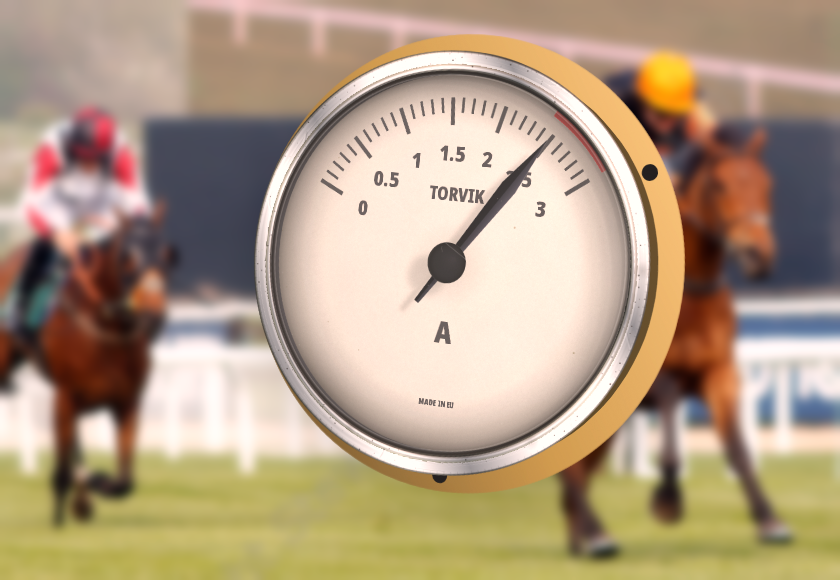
2.5,A
